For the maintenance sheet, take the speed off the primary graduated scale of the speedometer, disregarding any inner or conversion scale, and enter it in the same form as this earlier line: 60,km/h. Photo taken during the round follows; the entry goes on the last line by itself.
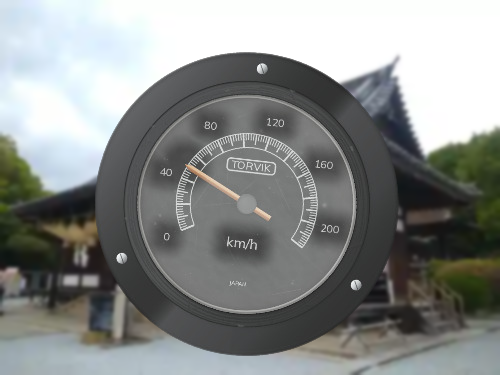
50,km/h
